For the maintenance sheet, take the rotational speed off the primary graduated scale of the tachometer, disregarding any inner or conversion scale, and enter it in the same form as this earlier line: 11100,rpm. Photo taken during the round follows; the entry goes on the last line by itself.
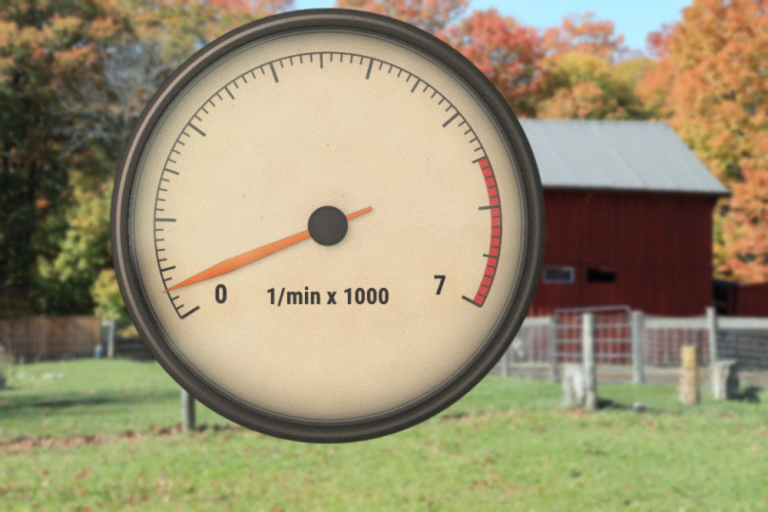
300,rpm
